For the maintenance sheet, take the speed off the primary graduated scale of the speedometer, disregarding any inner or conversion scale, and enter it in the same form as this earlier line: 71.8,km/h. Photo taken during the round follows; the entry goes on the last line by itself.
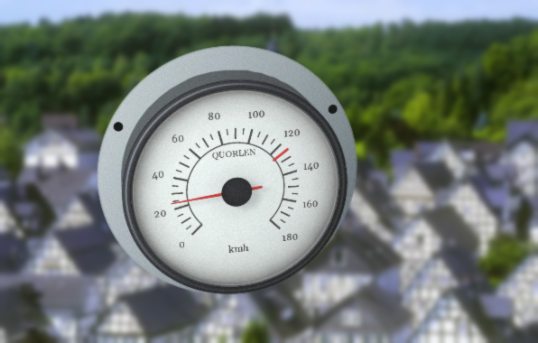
25,km/h
